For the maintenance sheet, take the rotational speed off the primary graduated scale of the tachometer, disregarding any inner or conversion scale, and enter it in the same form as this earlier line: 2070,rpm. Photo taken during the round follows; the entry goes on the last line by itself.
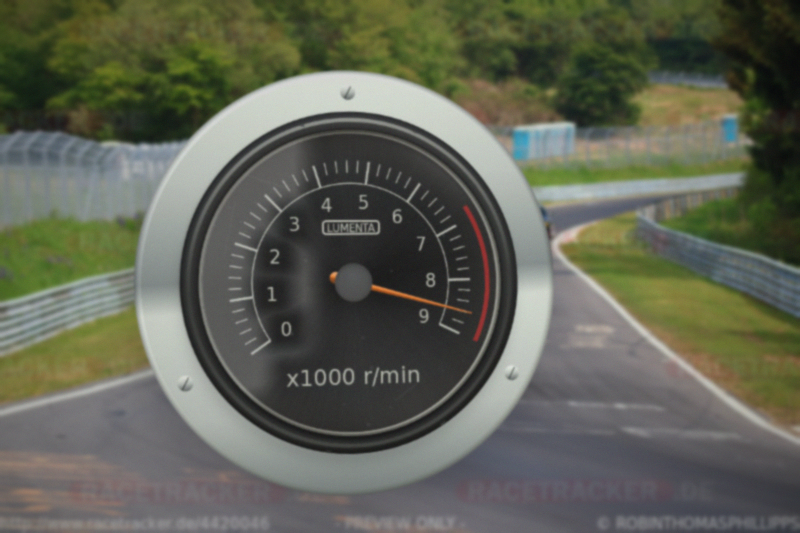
8600,rpm
